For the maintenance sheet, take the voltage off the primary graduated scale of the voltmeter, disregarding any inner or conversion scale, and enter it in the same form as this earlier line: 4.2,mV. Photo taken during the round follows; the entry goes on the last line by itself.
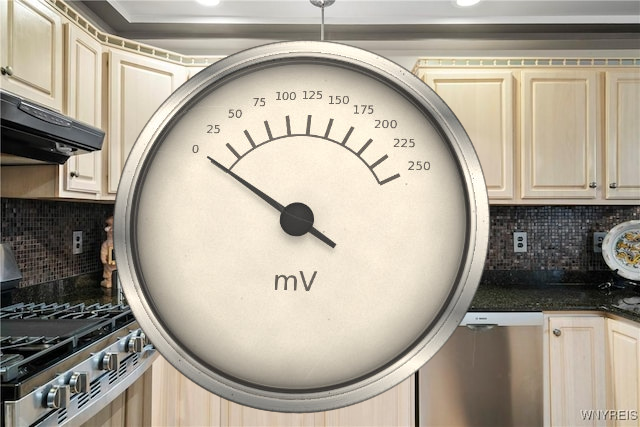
0,mV
